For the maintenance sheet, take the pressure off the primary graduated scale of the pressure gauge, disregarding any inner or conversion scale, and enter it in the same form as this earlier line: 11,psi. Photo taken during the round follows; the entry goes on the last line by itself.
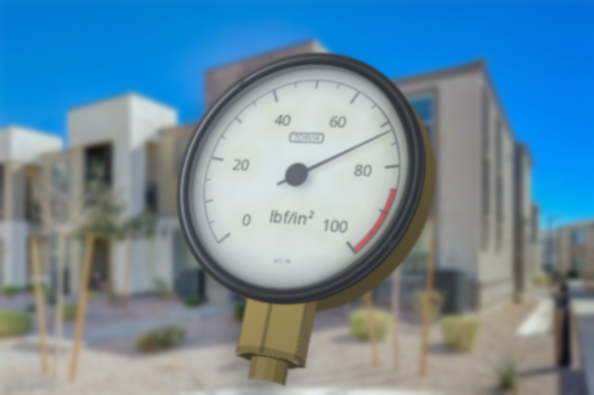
72.5,psi
